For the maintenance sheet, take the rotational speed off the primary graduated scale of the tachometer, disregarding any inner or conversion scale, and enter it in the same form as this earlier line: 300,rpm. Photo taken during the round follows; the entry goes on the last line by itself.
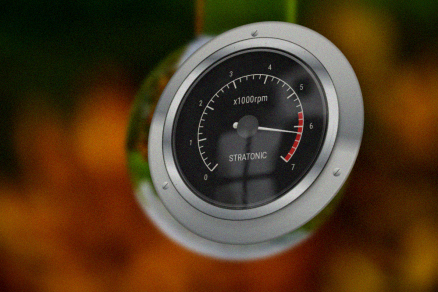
6200,rpm
